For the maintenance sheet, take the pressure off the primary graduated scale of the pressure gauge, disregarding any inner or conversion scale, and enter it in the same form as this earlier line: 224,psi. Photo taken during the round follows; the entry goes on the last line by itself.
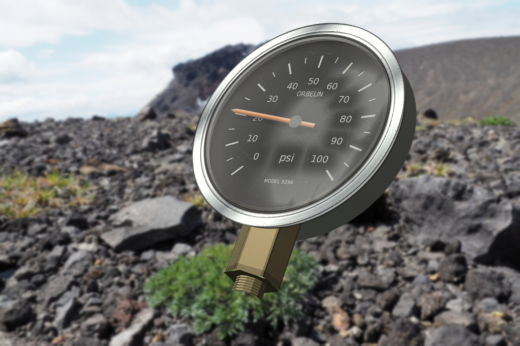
20,psi
